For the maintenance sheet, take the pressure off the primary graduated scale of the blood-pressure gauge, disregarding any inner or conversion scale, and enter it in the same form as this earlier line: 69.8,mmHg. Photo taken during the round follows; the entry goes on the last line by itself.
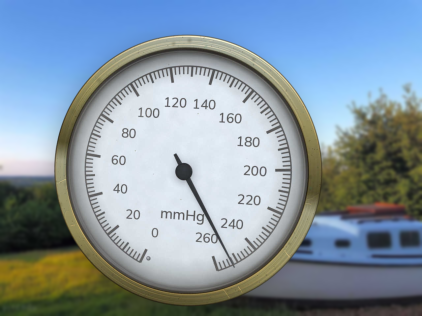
252,mmHg
